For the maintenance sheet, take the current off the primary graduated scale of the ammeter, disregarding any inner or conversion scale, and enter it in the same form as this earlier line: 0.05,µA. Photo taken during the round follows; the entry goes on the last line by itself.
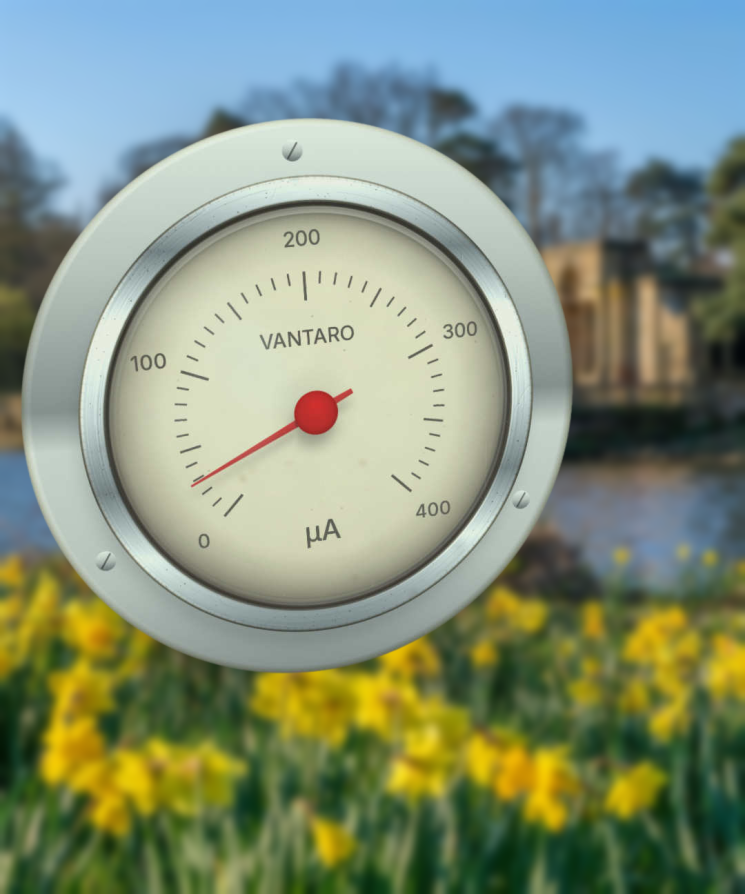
30,µA
